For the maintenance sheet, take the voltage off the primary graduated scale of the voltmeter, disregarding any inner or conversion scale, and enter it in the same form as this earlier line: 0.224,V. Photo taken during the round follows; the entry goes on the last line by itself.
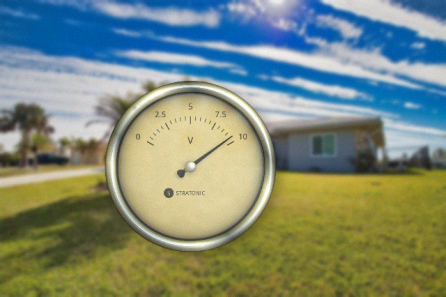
9.5,V
